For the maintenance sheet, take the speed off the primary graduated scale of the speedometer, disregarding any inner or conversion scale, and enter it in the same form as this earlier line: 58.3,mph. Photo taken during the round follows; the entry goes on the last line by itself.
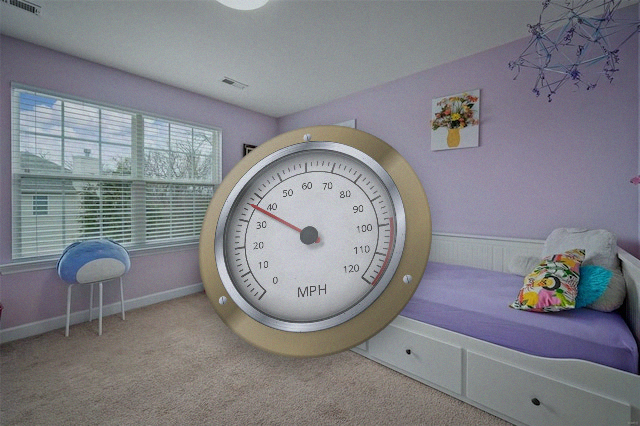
36,mph
